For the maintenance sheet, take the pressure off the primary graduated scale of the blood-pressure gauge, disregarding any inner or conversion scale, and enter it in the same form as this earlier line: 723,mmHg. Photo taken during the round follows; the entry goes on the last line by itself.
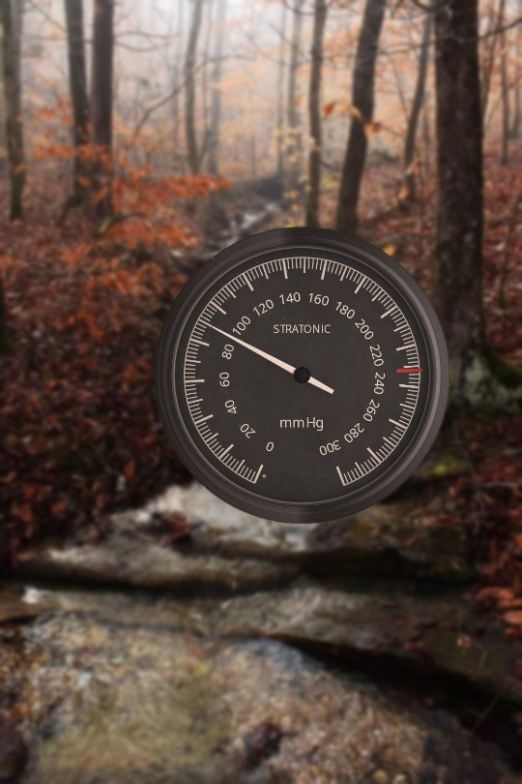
90,mmHg
